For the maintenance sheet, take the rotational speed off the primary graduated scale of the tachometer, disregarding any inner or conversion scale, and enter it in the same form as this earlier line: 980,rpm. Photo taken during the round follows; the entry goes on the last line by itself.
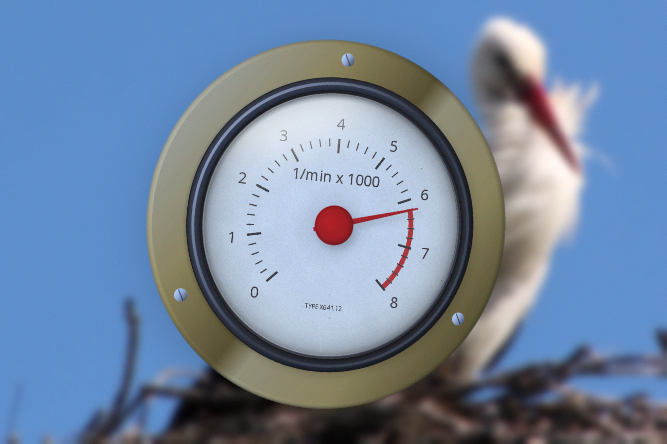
6200,rpm
